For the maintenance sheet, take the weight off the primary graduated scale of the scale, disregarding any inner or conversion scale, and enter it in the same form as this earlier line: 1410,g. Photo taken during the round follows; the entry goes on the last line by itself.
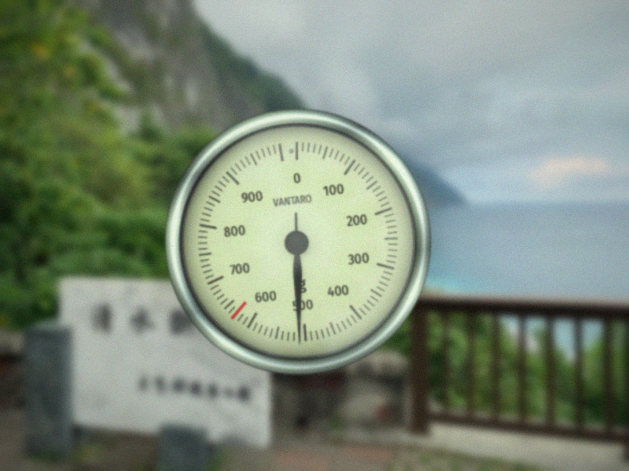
510,g
